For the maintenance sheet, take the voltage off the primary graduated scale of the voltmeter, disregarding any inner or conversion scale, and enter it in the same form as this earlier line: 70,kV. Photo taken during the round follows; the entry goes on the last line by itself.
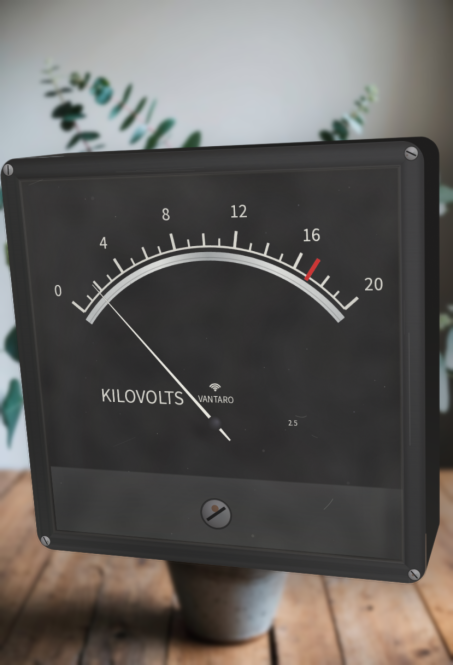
2,kV
